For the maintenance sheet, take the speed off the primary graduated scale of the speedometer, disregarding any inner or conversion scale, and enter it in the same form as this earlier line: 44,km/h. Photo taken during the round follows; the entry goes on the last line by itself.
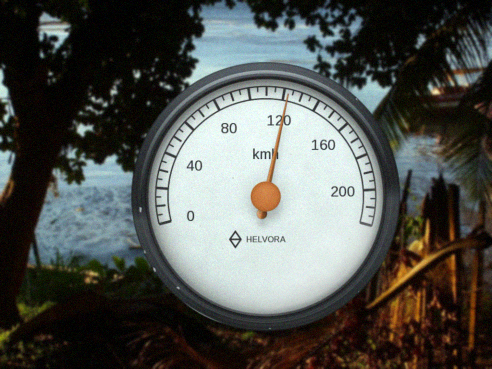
122.5,km/h
